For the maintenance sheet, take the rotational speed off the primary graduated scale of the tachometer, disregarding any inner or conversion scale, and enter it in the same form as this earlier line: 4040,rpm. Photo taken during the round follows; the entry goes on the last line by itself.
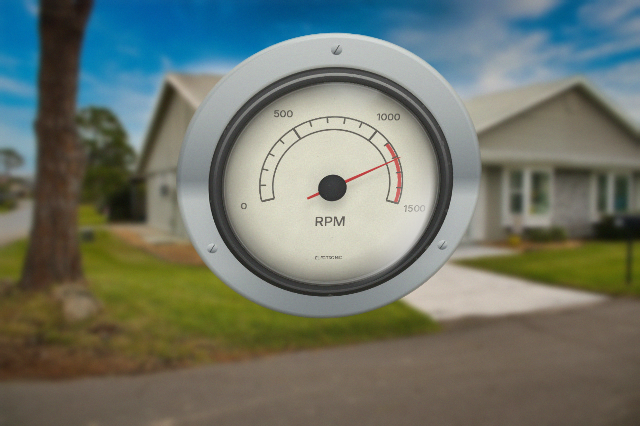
1200,rpm
